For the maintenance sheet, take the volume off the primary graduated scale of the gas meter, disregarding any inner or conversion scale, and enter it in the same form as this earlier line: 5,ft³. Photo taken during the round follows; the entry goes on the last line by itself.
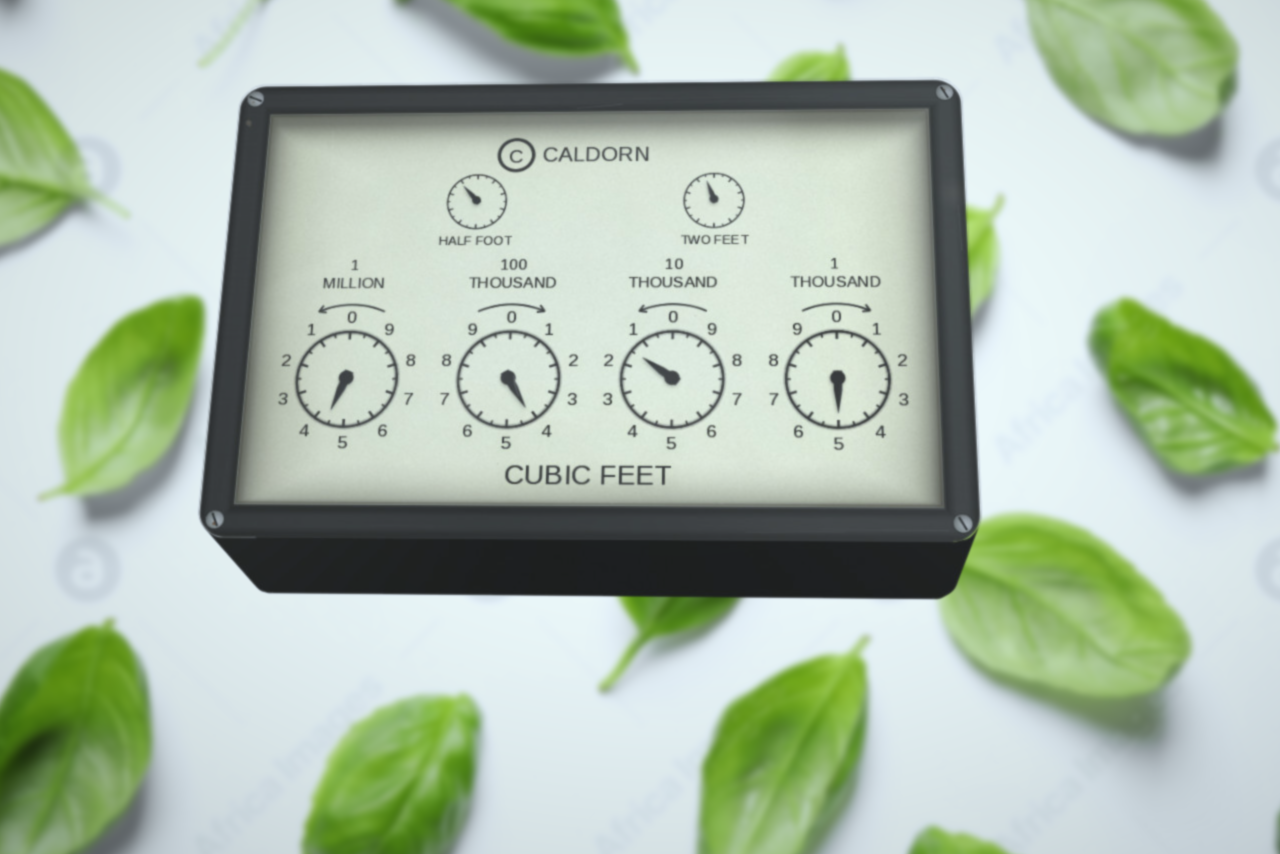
441500,ft³
